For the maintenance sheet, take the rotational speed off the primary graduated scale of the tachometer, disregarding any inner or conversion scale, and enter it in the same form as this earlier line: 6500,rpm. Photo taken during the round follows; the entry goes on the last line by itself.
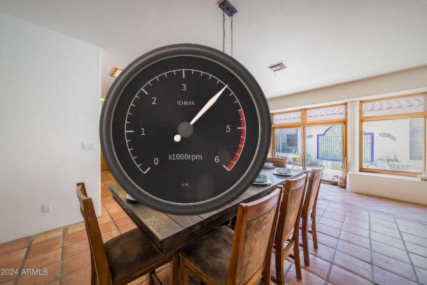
4000,rpm
